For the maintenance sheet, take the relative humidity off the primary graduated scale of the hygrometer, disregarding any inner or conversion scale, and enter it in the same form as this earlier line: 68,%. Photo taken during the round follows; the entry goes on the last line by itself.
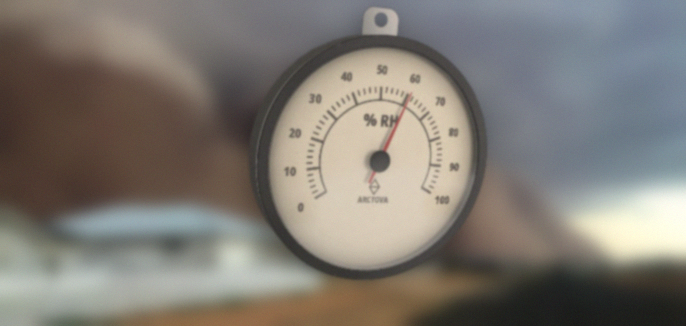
60,%
